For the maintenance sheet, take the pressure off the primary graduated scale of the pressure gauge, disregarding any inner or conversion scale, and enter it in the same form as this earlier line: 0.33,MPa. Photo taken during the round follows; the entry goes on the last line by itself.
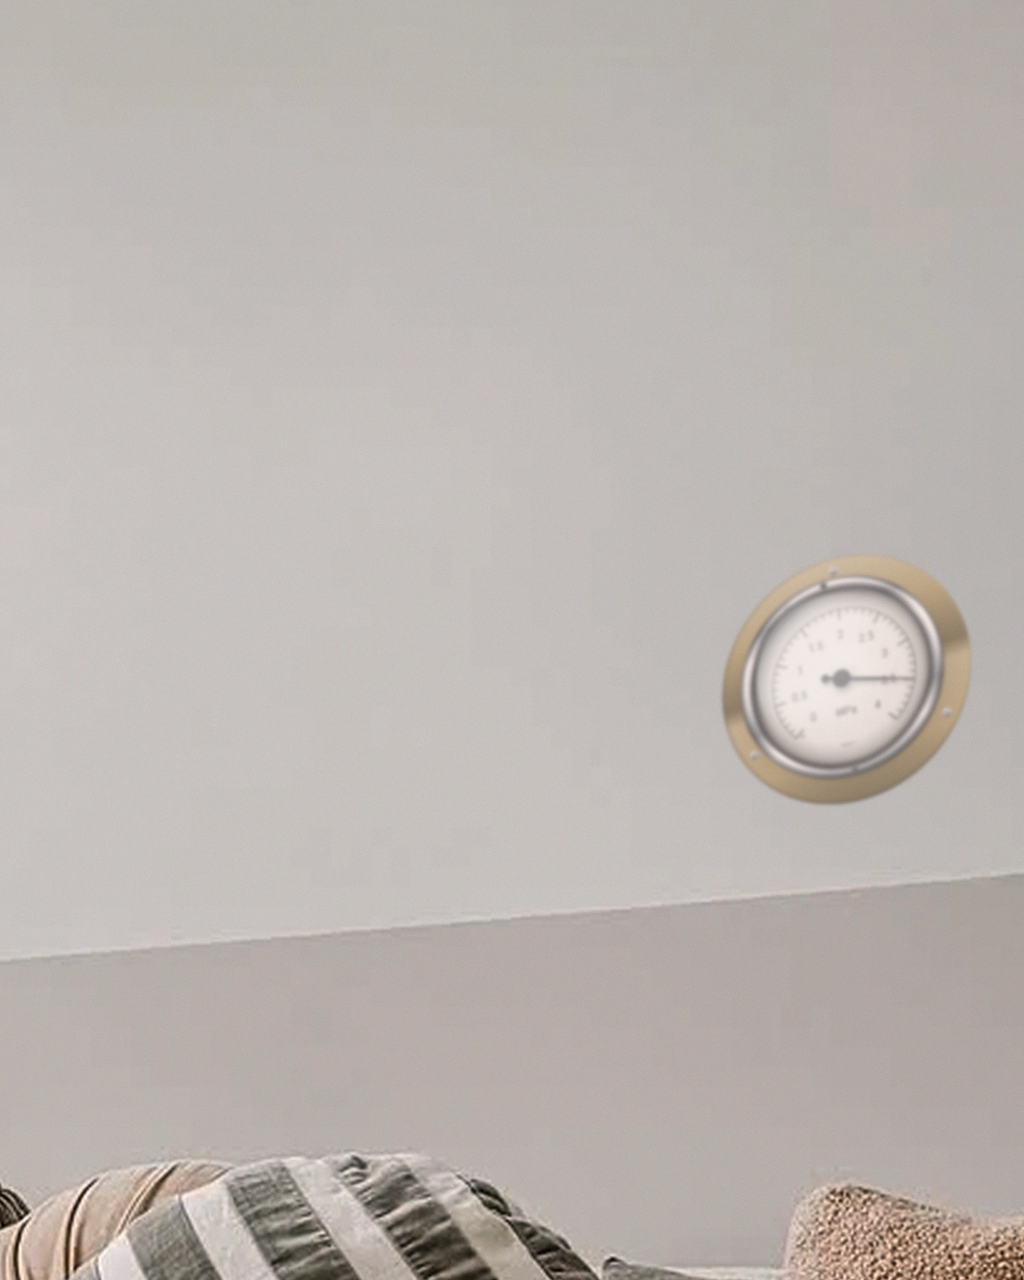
3.5,MPa
